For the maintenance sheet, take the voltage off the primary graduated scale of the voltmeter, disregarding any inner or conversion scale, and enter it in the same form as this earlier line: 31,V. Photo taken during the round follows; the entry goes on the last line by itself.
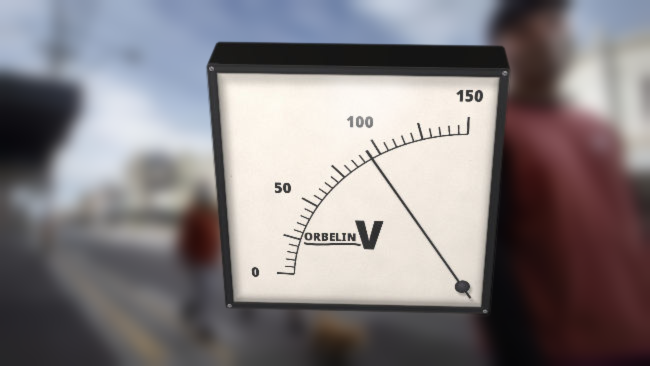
95,V
